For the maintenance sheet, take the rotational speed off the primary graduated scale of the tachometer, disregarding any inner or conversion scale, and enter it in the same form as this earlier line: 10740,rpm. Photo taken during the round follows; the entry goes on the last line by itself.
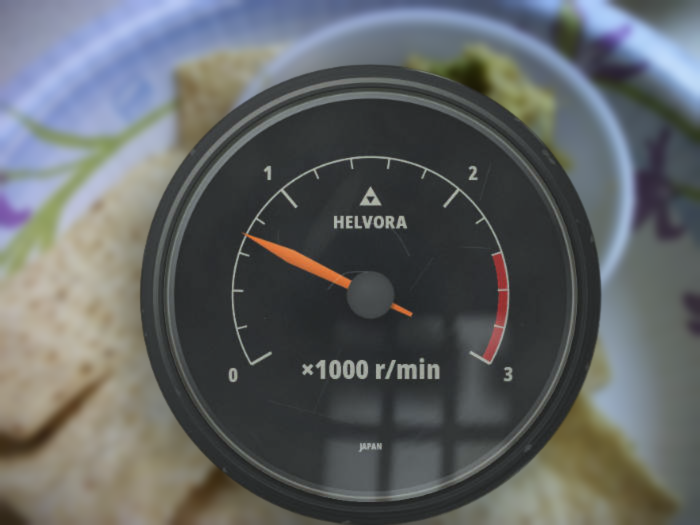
700,rpm
